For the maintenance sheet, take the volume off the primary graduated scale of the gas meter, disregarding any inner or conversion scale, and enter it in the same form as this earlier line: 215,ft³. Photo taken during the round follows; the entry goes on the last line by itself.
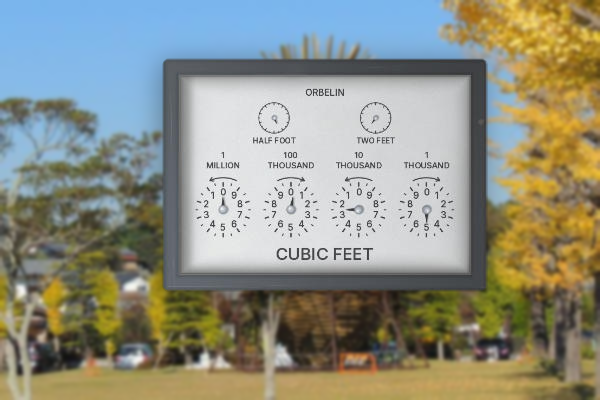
2500,ft³
